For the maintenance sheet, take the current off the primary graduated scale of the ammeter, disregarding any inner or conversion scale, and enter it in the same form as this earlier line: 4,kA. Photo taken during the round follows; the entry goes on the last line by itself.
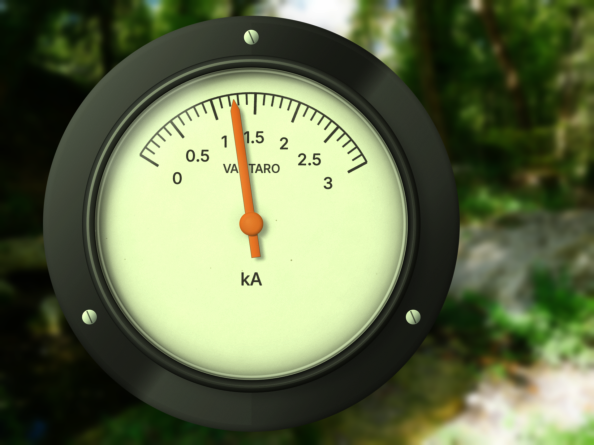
1.25,kA
